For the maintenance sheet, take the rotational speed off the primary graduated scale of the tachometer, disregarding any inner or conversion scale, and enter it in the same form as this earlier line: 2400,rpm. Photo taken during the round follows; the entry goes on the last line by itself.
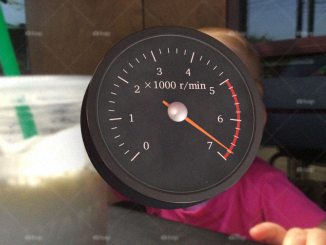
6800,rpm
